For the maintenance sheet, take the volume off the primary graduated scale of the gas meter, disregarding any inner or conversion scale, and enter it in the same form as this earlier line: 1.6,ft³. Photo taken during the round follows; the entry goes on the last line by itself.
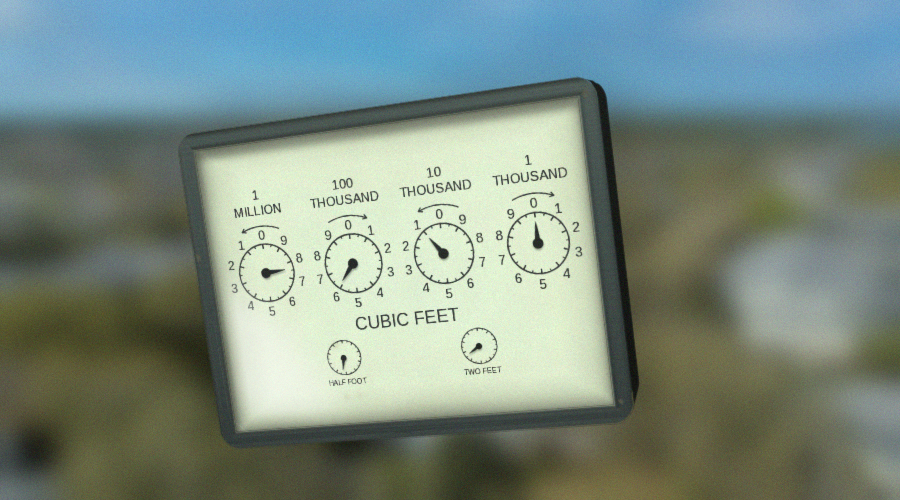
761000,ft³
